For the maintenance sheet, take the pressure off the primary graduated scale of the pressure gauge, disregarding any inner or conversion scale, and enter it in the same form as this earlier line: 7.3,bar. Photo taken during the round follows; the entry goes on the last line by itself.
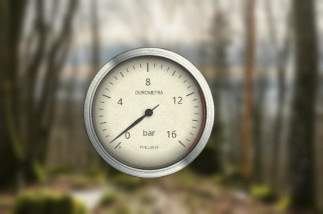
0.5,bar
